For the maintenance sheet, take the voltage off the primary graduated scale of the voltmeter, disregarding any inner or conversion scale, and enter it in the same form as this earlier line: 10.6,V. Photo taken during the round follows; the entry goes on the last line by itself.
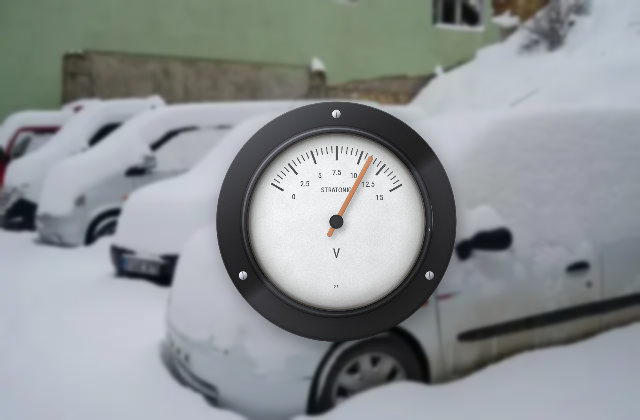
11,V
